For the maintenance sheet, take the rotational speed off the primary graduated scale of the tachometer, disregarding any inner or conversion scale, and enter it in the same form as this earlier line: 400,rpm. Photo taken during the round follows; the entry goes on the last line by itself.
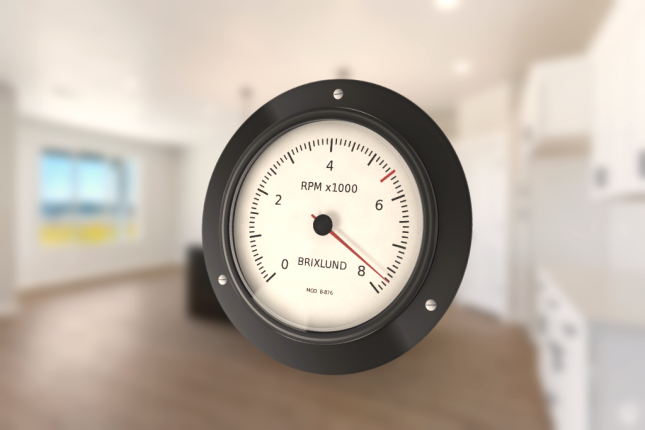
7700,rpm
